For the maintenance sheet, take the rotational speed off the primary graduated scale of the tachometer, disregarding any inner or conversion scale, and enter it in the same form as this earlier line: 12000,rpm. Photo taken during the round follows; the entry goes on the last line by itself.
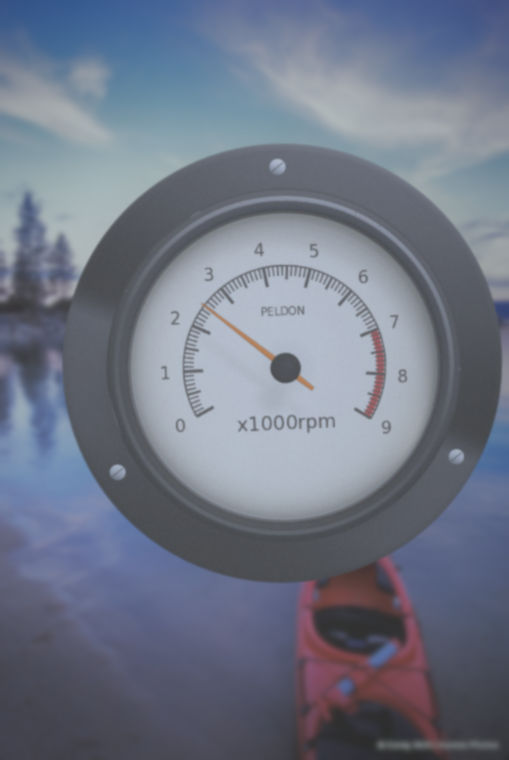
2500,rpm
